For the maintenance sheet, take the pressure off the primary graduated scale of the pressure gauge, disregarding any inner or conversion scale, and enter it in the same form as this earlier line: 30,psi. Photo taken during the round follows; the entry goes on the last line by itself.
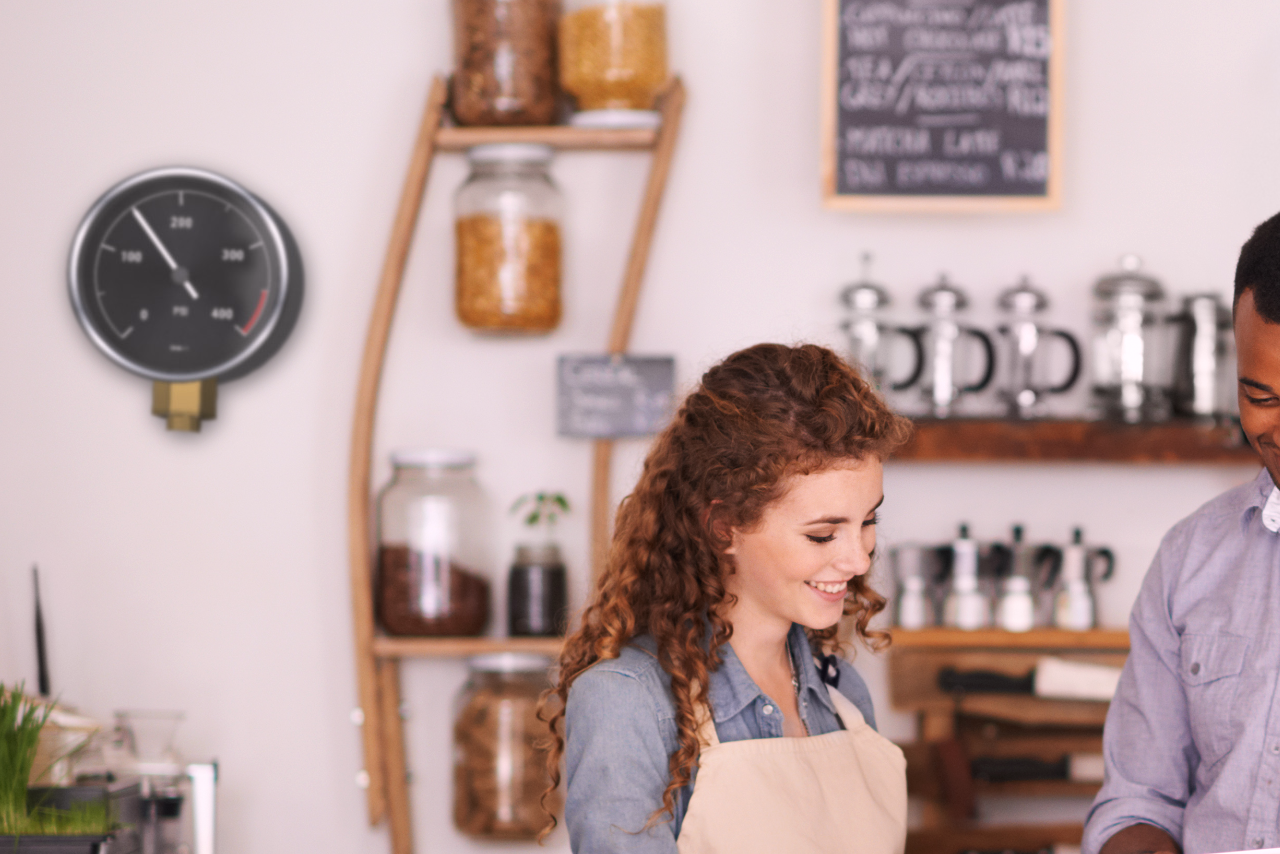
150,psi
